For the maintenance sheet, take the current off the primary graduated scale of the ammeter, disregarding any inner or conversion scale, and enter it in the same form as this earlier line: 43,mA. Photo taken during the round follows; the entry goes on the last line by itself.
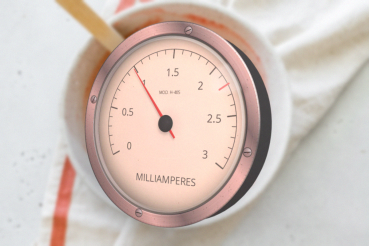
1,mA
